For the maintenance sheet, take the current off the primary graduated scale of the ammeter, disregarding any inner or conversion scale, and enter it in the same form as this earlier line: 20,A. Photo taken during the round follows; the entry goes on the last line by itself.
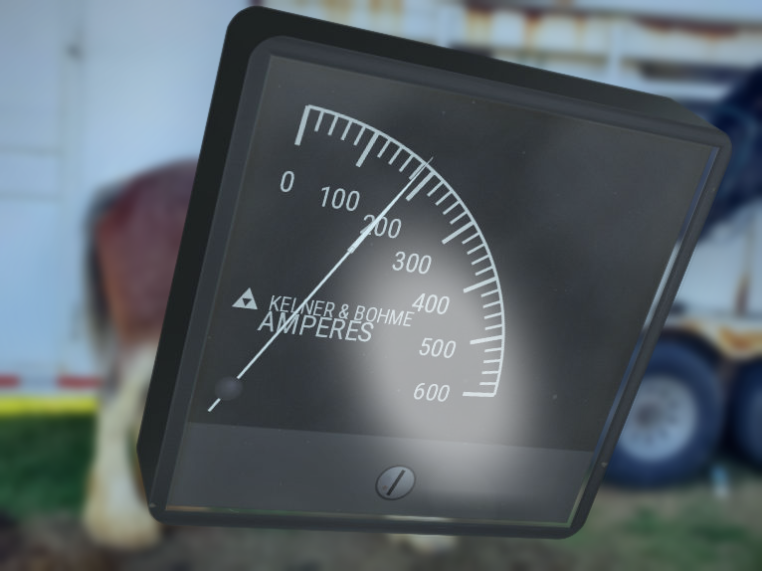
180,A
